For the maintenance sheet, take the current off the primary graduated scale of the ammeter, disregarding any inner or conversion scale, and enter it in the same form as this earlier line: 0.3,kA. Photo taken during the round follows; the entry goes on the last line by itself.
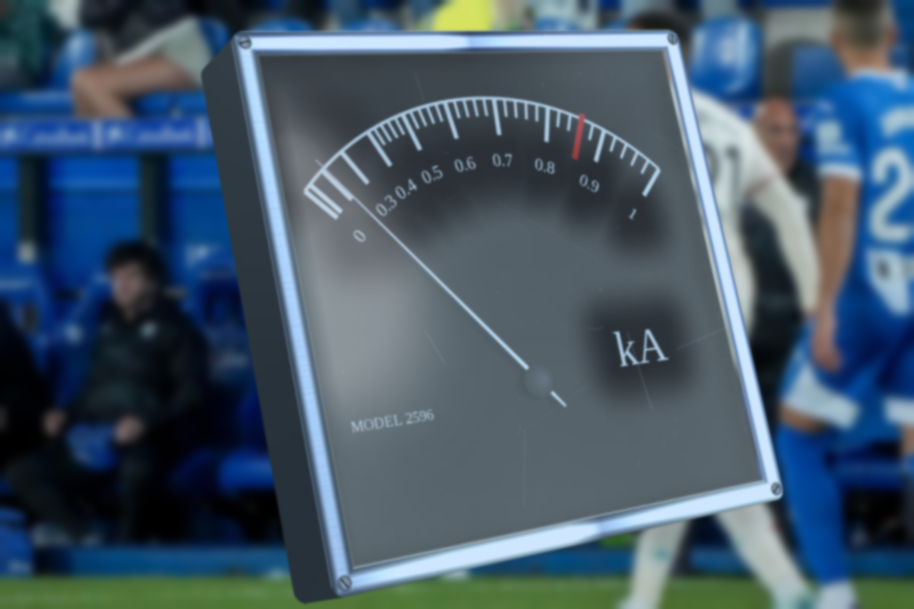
0.2,kA
